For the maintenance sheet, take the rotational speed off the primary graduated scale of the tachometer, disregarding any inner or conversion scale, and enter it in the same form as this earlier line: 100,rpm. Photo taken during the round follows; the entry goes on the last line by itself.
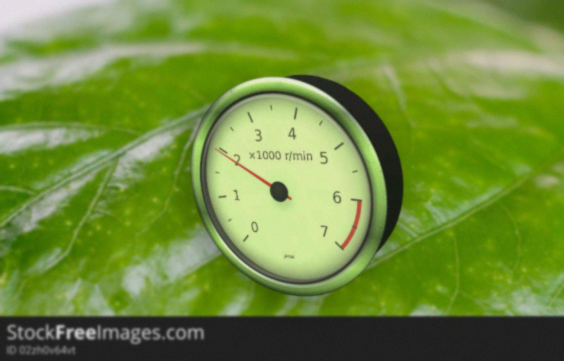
2000,rpm
